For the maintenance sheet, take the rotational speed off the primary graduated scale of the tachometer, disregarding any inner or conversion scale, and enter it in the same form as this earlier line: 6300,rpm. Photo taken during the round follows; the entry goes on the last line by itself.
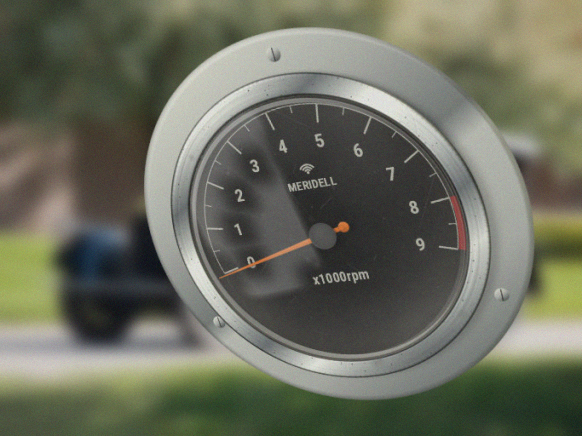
0,rpm
